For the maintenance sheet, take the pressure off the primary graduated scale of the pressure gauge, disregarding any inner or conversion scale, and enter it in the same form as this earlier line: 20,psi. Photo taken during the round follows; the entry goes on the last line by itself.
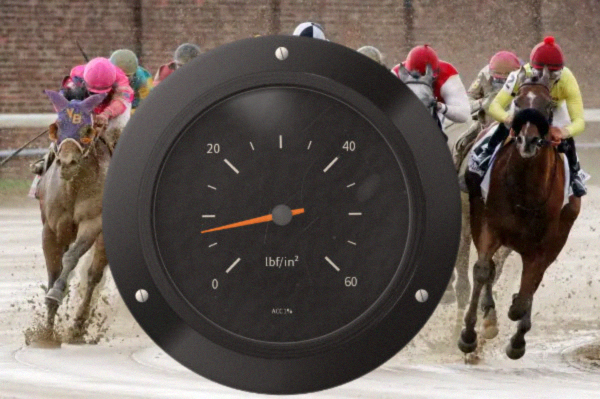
7.5,psi
